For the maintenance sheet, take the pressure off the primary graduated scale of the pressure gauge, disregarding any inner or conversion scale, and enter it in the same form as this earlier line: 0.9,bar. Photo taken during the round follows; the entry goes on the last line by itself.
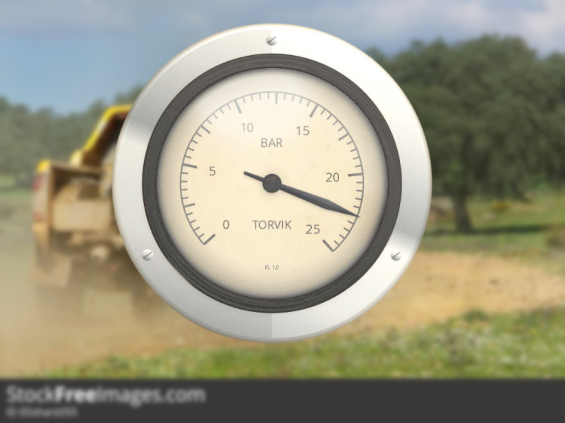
22.5,bar
